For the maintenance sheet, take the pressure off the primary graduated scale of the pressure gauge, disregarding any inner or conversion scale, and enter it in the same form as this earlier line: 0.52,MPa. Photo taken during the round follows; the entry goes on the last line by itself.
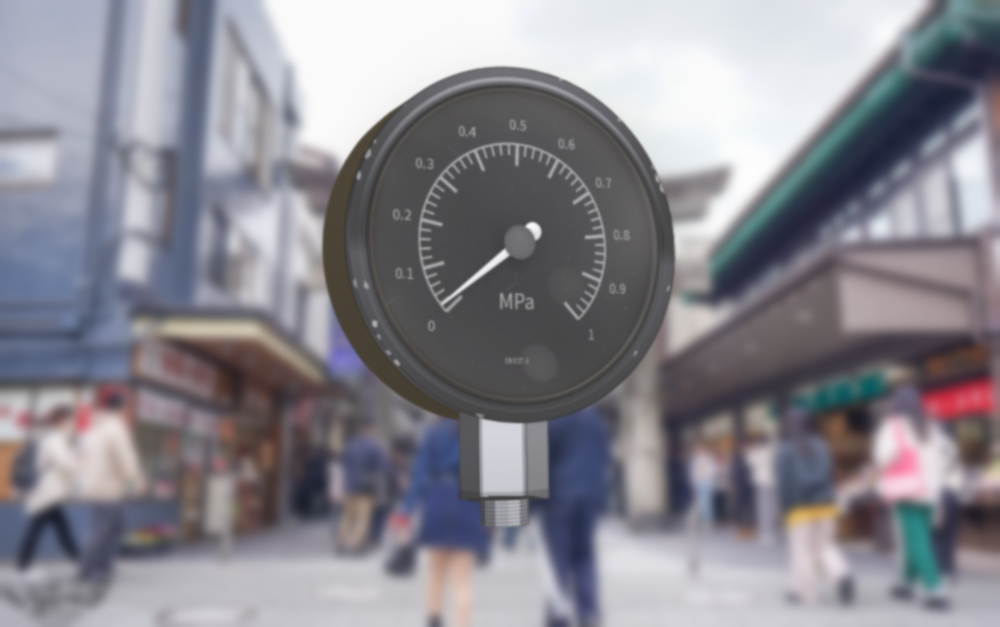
0.02,MPa
